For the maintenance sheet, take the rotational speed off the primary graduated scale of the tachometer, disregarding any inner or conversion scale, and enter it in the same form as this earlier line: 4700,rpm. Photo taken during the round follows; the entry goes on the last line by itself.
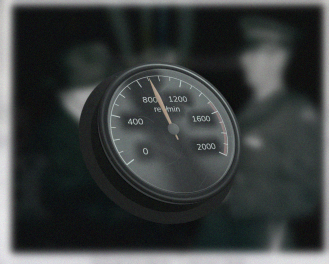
900,rpm
